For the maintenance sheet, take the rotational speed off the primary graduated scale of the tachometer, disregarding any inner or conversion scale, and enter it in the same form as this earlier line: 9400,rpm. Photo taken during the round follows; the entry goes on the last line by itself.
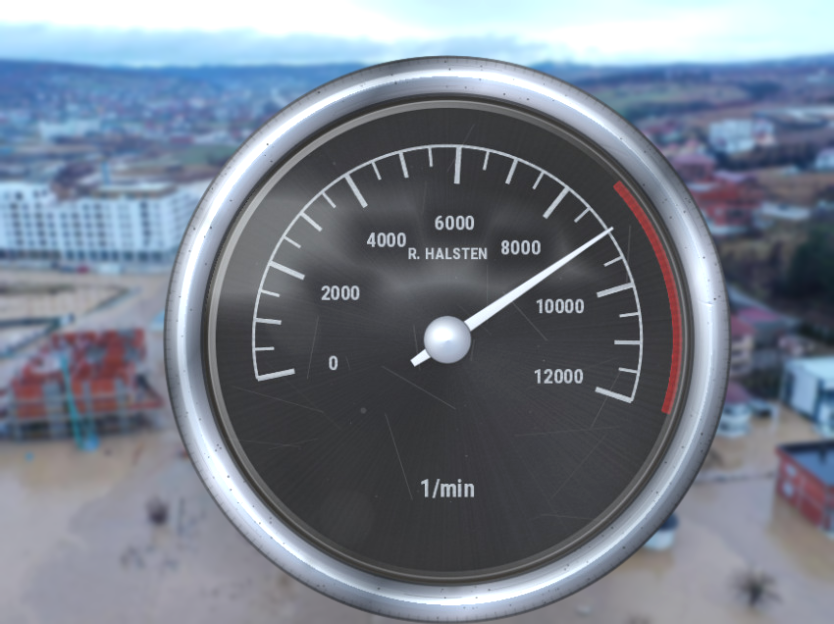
9000,rpm
